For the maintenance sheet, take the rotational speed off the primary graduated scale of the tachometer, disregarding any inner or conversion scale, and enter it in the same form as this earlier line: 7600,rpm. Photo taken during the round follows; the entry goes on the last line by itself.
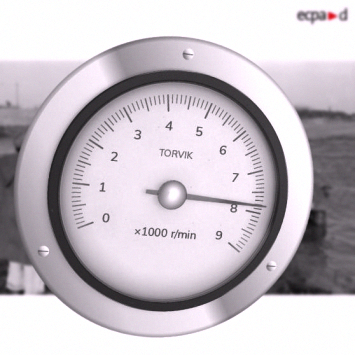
7800,rpm
